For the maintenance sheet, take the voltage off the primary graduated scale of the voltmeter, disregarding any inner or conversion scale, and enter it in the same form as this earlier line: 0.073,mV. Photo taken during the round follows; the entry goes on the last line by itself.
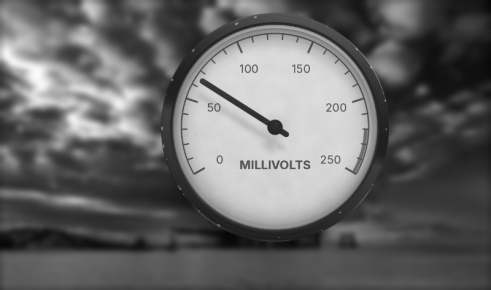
65,mV
